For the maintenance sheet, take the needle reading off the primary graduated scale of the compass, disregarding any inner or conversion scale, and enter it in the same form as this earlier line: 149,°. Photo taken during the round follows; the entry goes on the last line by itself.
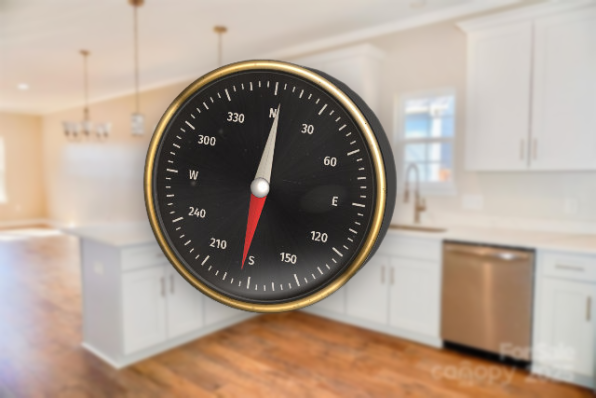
185,°
